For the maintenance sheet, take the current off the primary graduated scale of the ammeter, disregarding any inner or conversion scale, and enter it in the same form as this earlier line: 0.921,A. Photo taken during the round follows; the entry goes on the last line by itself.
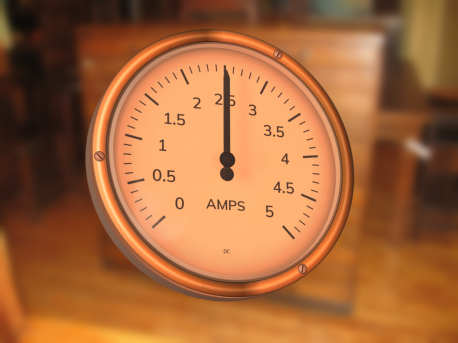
2.5,A
